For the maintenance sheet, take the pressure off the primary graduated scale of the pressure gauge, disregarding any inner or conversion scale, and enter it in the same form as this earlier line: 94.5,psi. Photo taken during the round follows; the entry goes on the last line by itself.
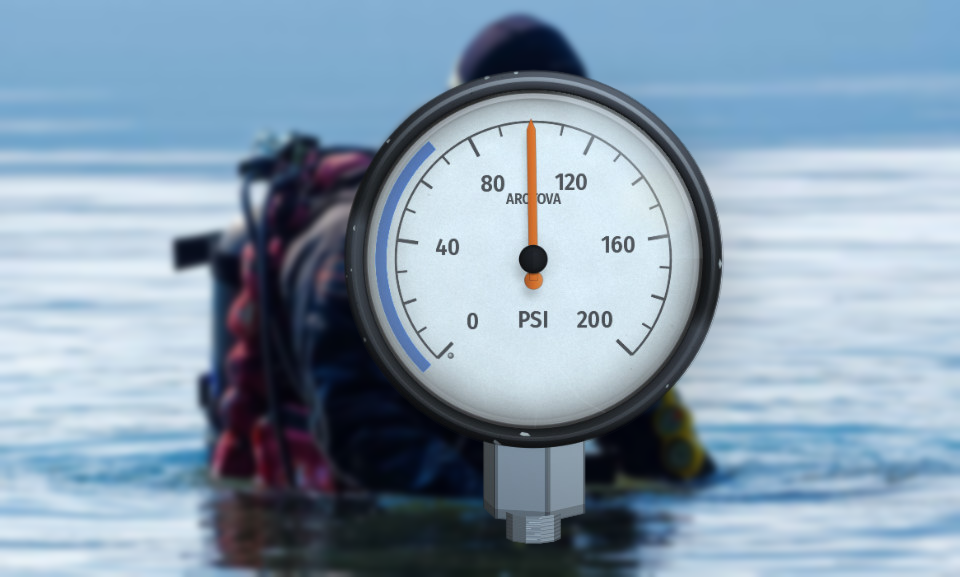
100,psi
